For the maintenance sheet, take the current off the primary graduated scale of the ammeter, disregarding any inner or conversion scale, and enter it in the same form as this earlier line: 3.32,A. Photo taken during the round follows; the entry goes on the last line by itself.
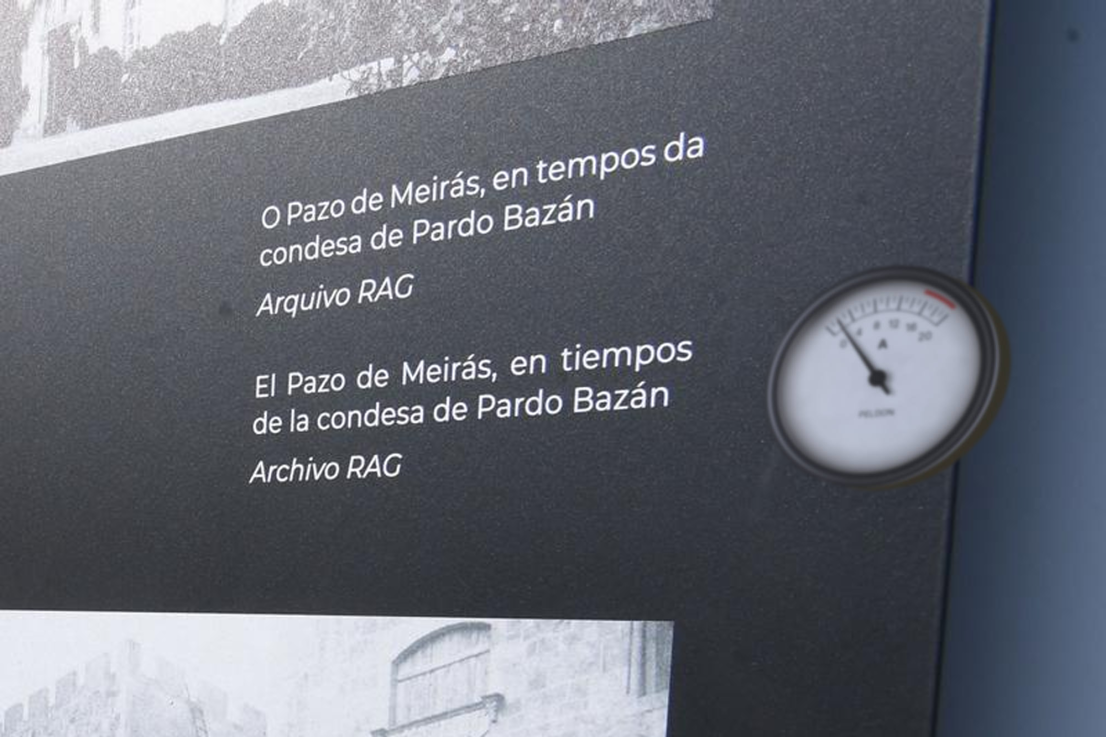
2,A
